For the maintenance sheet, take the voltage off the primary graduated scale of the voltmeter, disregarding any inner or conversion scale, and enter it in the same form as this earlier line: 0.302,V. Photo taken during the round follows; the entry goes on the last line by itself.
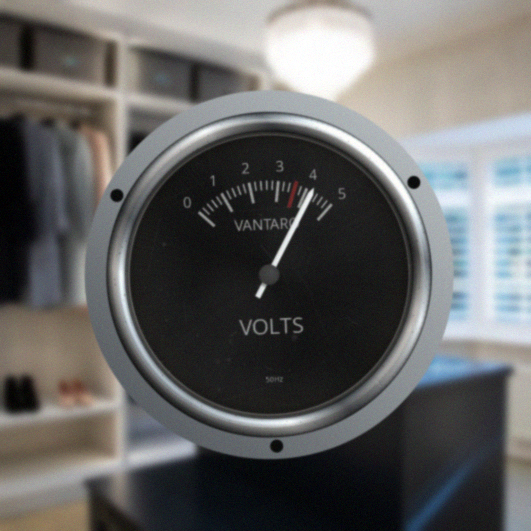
4.2,V
